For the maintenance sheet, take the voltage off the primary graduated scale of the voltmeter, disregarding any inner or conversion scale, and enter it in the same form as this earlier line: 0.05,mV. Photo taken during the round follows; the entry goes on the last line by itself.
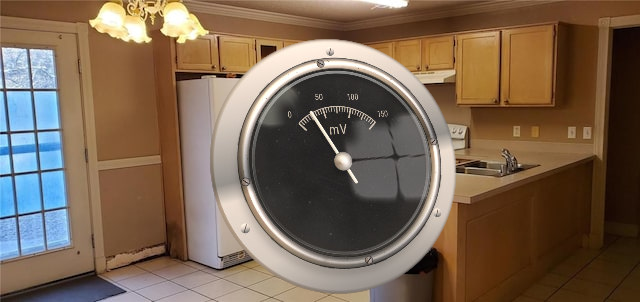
25,mV
